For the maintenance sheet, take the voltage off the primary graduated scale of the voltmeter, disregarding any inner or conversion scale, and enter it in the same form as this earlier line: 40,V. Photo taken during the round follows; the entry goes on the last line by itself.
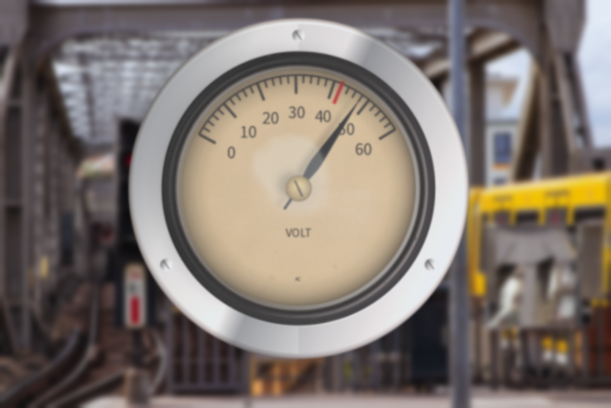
48,V
